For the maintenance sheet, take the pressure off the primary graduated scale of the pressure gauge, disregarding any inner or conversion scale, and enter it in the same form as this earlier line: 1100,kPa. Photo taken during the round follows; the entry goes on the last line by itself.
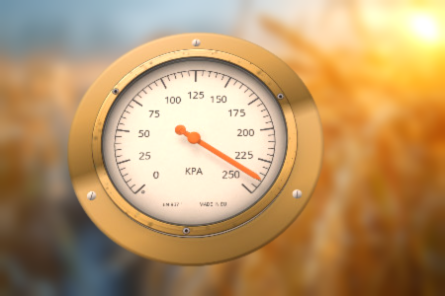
240,kPa
